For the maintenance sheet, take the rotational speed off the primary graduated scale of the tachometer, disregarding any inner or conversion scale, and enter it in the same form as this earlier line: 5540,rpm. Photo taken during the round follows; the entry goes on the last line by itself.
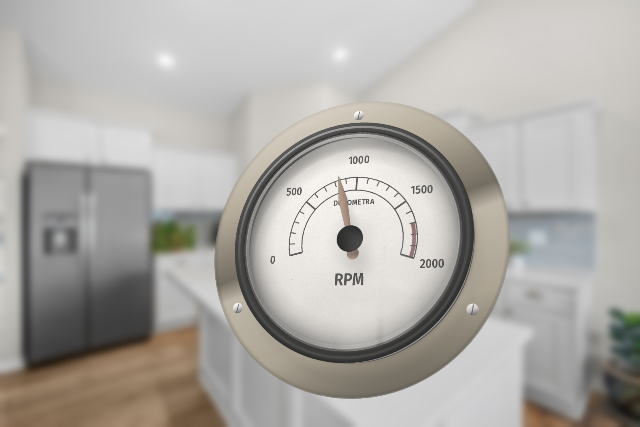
850,rpm
